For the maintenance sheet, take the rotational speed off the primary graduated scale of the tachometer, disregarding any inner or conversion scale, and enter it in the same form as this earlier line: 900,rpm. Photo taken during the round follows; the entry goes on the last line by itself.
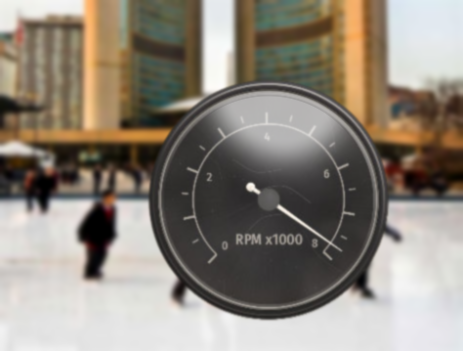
7750,rpm
